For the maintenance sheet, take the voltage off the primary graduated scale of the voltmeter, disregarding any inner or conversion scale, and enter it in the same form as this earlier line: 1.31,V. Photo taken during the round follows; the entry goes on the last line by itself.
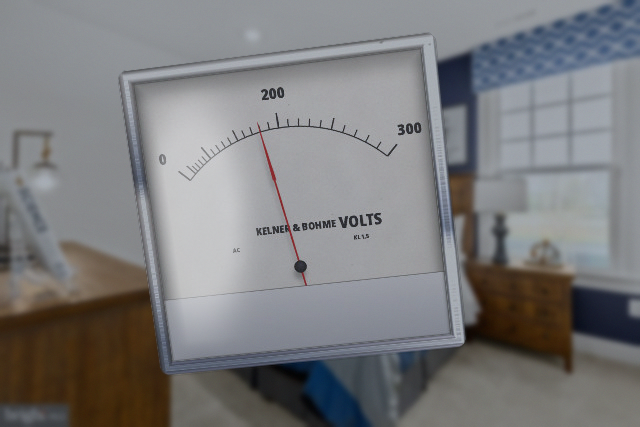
180,V
